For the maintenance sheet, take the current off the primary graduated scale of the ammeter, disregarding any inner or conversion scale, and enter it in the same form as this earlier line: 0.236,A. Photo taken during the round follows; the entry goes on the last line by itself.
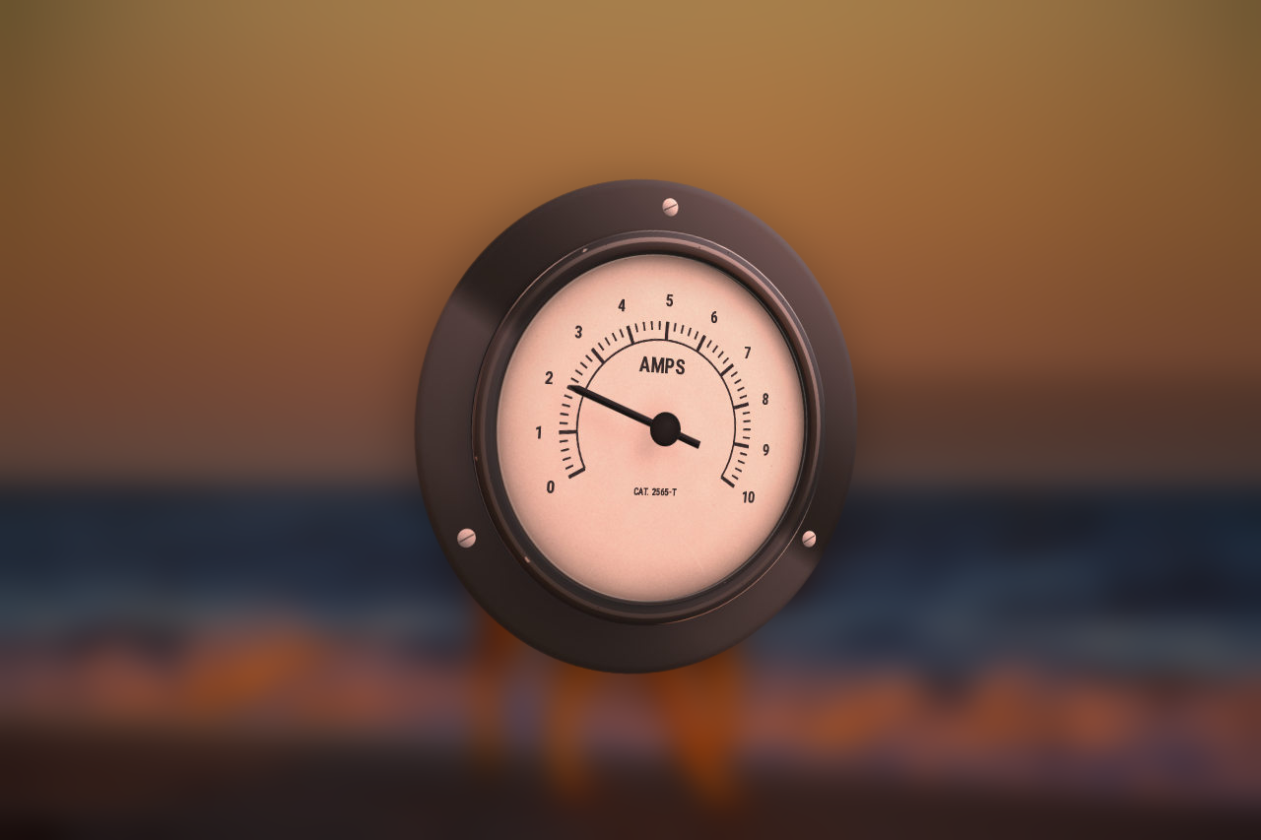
2,A
